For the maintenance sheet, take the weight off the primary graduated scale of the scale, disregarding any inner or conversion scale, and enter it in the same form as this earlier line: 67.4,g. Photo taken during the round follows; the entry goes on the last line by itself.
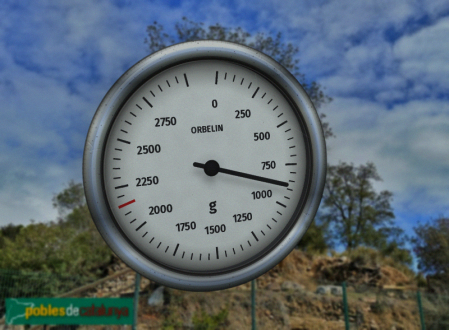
875,g
